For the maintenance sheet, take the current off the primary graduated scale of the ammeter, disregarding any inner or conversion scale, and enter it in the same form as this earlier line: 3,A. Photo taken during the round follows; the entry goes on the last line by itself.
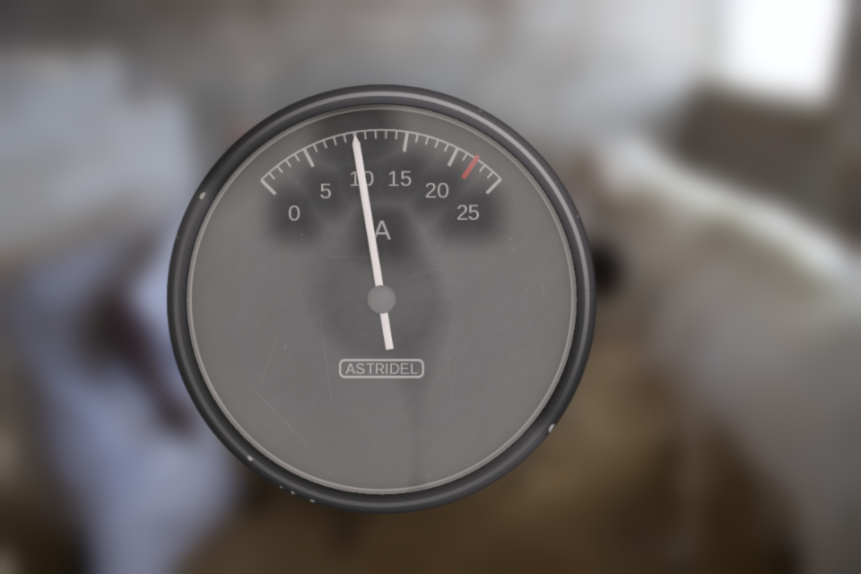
10,A
